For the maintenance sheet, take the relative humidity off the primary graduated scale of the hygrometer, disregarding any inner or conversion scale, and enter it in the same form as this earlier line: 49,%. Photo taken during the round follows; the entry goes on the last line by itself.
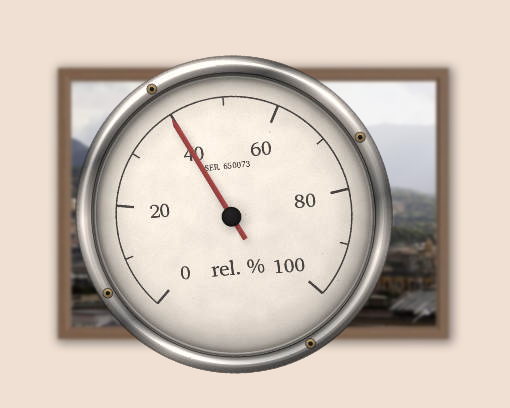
40,%
